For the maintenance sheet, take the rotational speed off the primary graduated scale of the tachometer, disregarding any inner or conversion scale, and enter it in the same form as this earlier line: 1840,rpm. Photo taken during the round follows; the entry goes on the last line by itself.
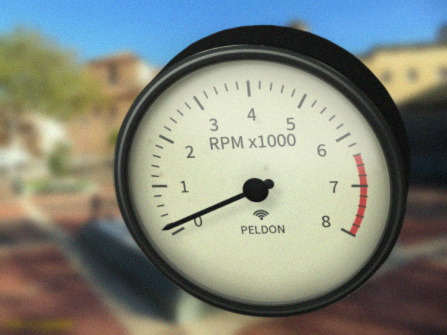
200,rpm
